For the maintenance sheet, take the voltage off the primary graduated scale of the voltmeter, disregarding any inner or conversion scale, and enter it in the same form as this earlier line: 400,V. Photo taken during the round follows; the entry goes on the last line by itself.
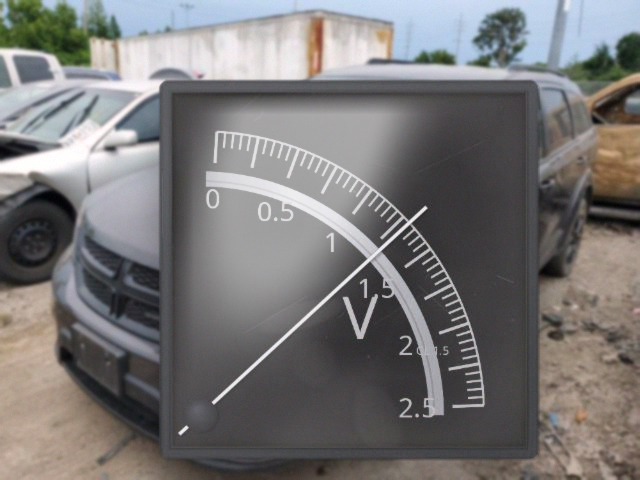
1.3,V
